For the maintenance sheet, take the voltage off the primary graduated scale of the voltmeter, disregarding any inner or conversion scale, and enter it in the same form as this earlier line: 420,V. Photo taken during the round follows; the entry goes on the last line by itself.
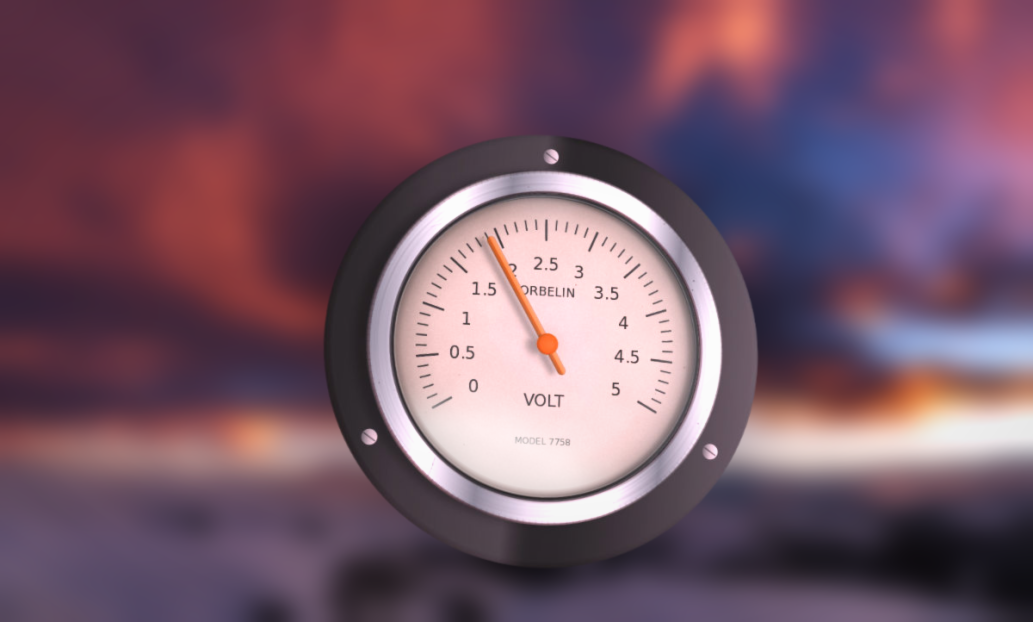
1.9,V
